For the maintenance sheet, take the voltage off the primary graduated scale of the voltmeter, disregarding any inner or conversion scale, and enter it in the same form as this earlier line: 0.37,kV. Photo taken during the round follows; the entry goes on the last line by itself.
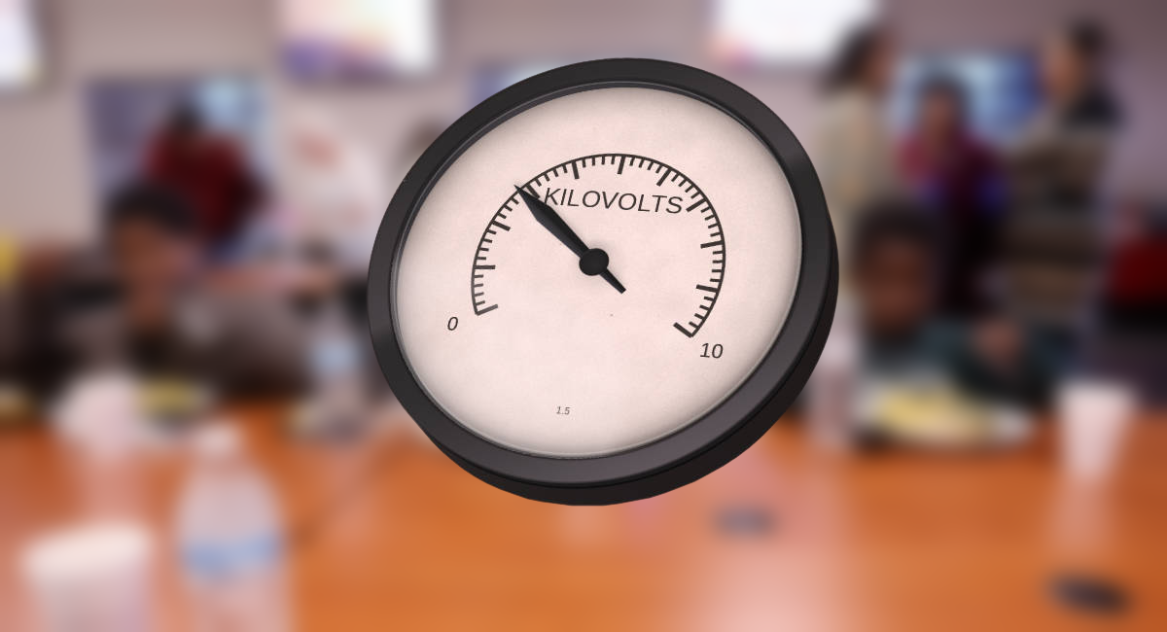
2.8,kV
